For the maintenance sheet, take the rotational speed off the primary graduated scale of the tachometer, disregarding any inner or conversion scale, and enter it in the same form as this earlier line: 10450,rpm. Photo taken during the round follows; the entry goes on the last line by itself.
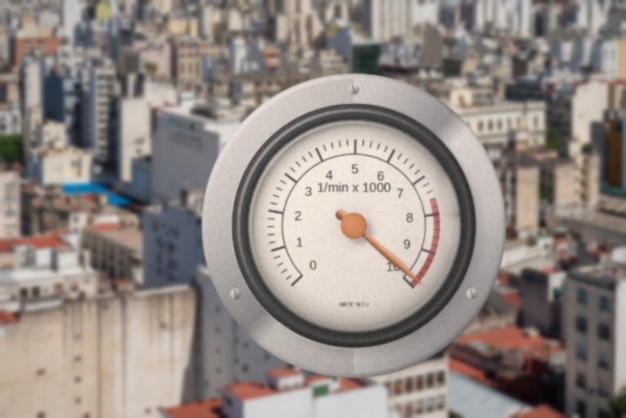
9800,rpm
